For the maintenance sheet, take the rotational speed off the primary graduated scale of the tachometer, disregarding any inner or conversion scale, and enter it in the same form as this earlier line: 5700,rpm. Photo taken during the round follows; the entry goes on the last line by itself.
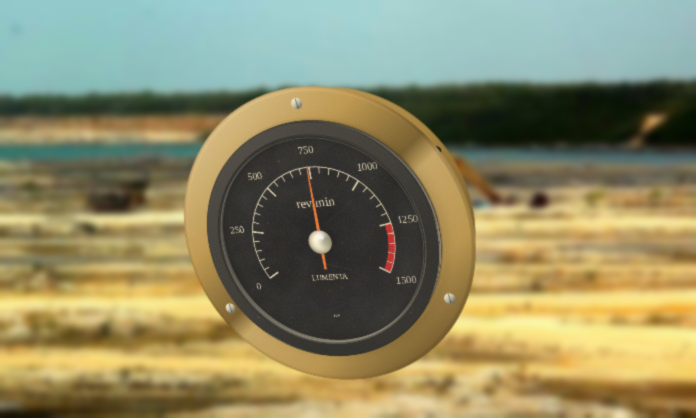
750,rpm
